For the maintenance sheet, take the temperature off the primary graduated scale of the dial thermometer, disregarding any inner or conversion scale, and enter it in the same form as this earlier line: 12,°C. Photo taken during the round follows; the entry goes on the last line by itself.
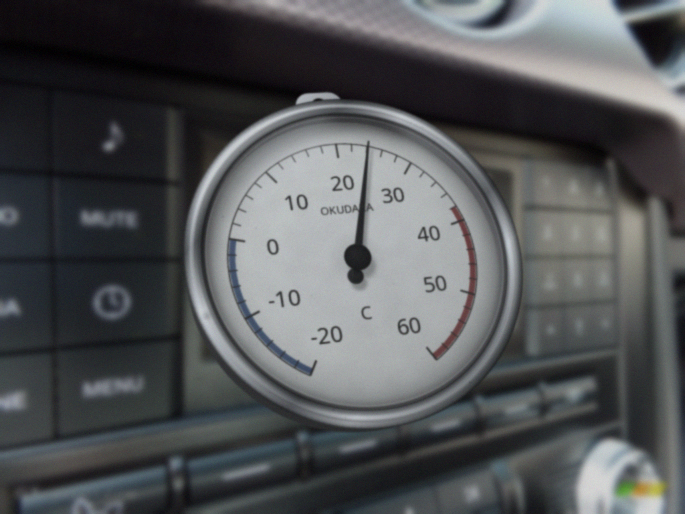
24,°C
